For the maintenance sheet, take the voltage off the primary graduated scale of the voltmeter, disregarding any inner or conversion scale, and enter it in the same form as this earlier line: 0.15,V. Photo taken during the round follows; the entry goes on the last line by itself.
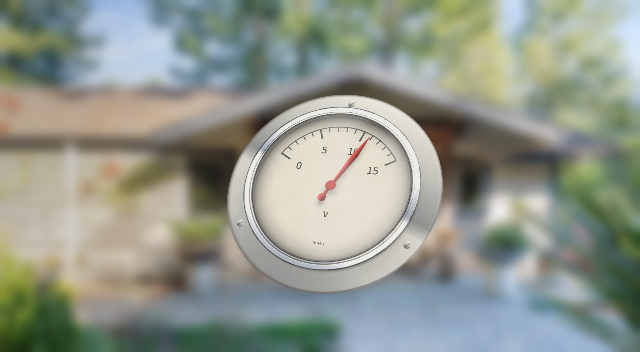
11,V
